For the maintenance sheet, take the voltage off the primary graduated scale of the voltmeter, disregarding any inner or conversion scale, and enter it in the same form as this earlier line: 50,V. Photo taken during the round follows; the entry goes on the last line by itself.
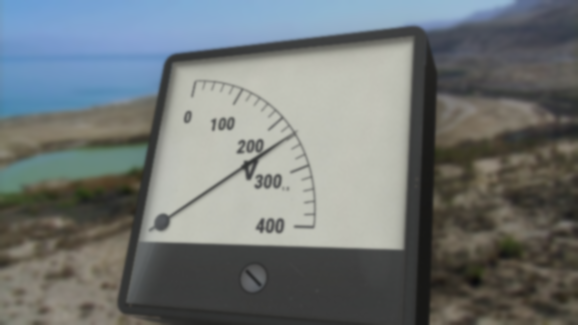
240,V
